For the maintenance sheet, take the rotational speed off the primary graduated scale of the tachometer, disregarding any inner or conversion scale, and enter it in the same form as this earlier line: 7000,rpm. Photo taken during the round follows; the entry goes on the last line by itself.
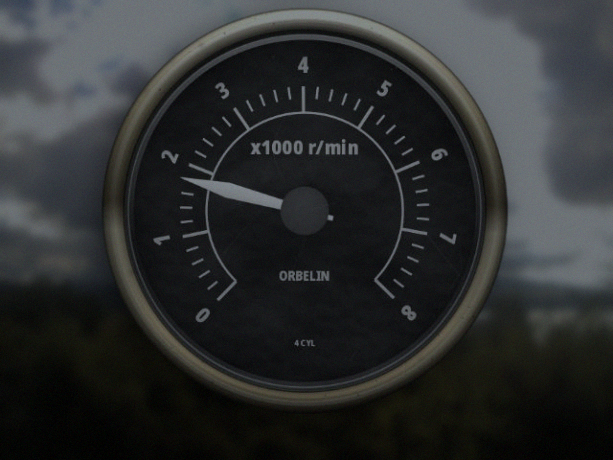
1800,rpm
